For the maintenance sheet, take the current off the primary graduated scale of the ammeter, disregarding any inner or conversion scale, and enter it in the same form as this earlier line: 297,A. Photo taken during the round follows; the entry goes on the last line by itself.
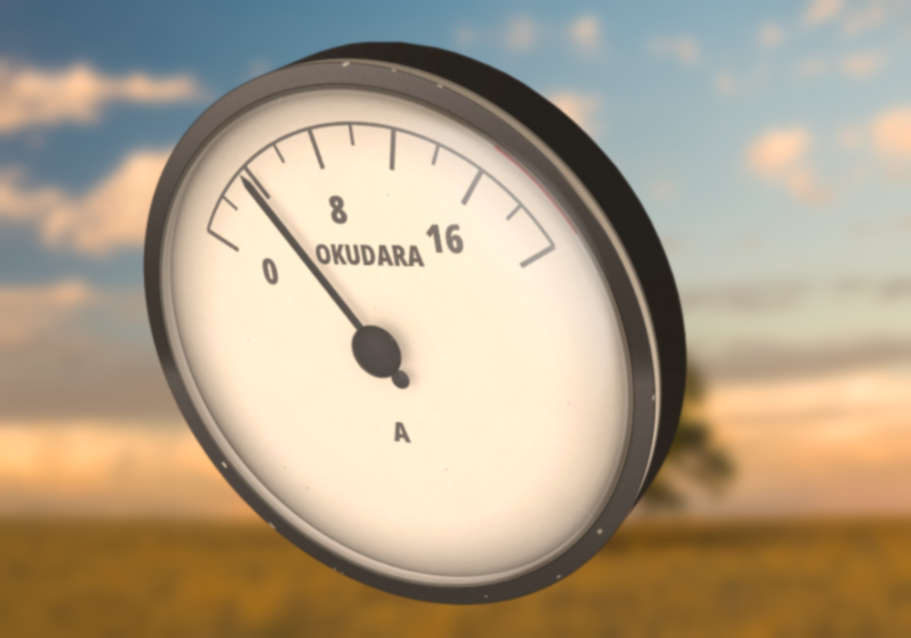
4,A
